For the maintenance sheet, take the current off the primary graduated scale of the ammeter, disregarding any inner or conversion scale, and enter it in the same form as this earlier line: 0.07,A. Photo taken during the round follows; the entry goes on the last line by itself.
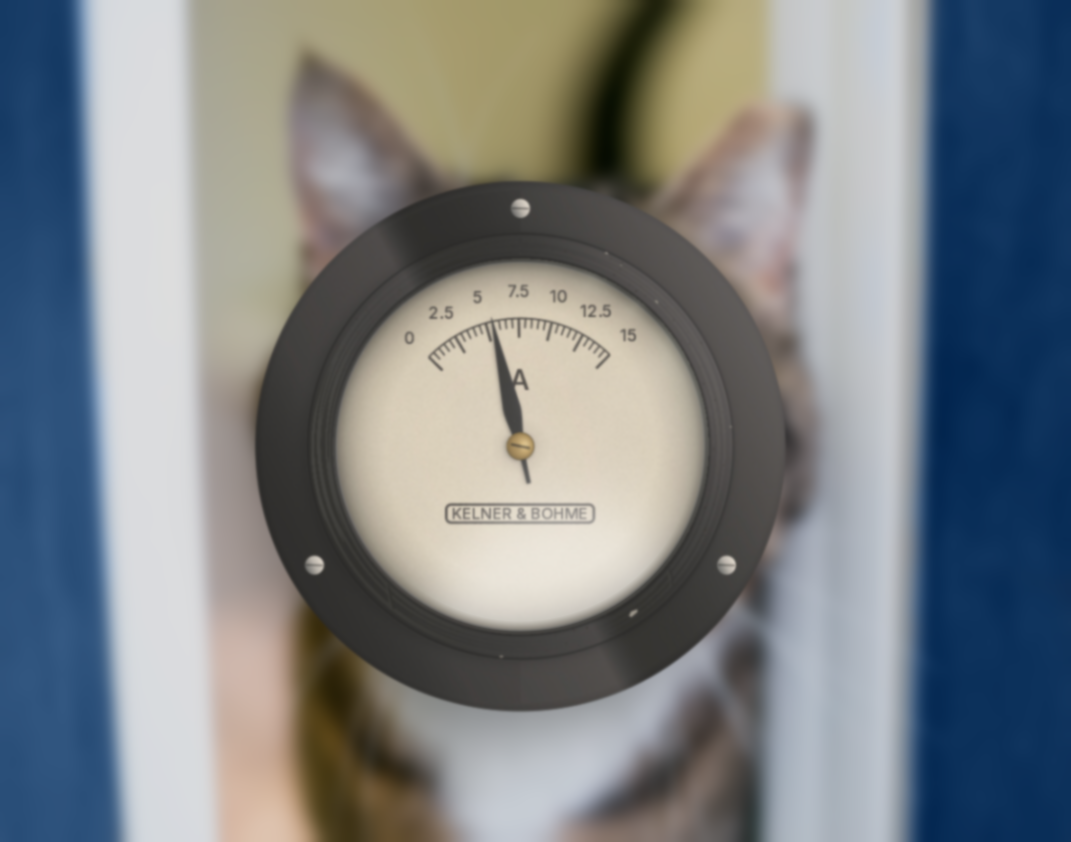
5.5,A
